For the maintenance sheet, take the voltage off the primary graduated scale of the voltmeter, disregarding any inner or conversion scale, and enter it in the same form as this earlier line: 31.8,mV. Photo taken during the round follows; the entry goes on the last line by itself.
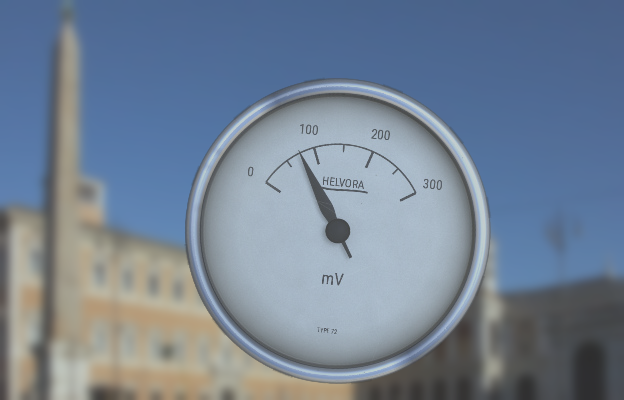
75,mV
